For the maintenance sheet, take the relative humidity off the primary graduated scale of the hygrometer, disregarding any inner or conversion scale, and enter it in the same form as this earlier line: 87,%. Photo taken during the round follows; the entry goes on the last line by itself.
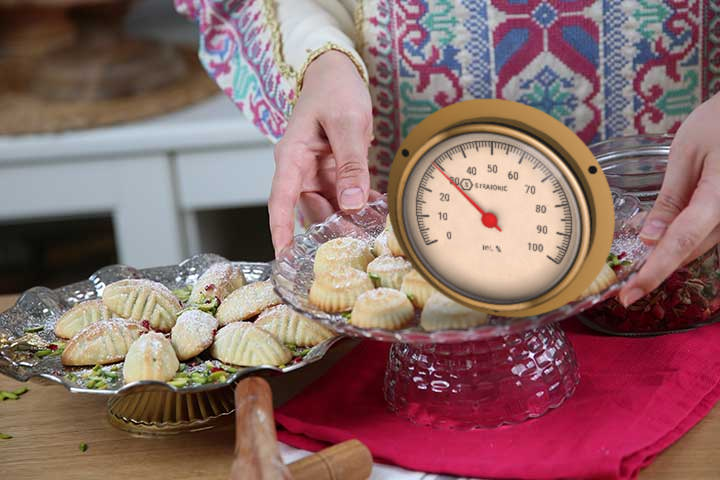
30,%
